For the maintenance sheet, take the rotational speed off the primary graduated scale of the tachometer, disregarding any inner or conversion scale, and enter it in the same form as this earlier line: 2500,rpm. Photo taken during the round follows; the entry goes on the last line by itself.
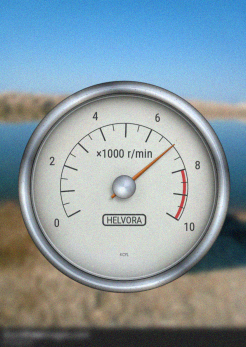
7000,rpm
